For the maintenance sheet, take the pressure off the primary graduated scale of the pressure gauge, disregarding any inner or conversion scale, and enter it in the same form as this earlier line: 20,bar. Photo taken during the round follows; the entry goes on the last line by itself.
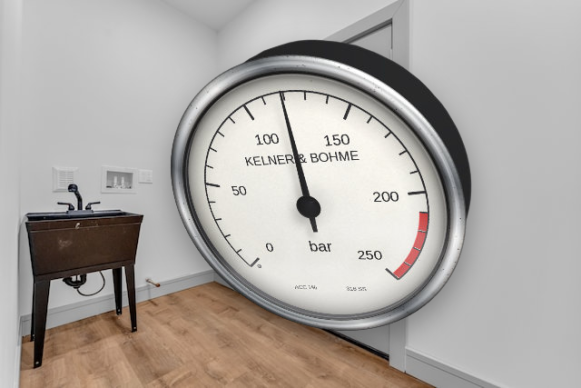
120,bar
